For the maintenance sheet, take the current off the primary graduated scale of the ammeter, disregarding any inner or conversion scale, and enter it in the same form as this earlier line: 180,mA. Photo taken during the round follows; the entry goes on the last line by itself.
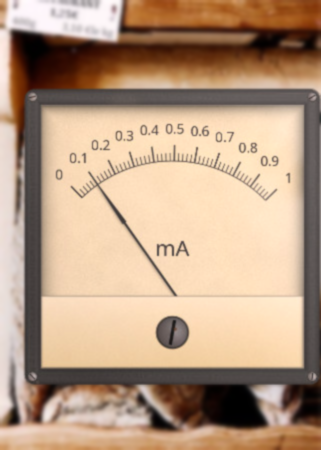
0.1,mA
